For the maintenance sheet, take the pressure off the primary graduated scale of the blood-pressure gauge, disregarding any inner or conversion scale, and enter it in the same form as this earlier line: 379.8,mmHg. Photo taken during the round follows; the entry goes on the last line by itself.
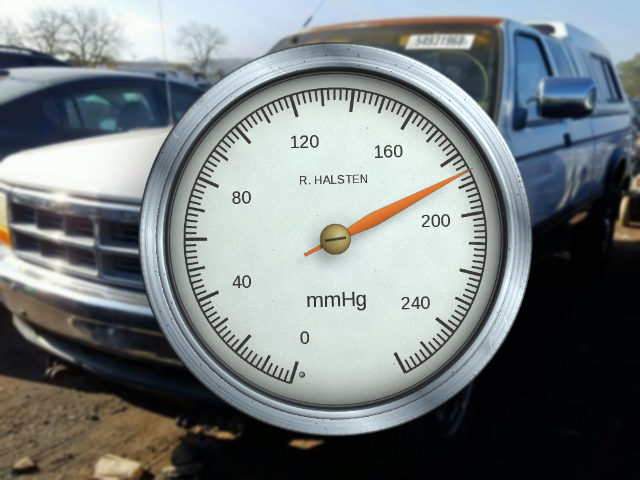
186,mmHg
